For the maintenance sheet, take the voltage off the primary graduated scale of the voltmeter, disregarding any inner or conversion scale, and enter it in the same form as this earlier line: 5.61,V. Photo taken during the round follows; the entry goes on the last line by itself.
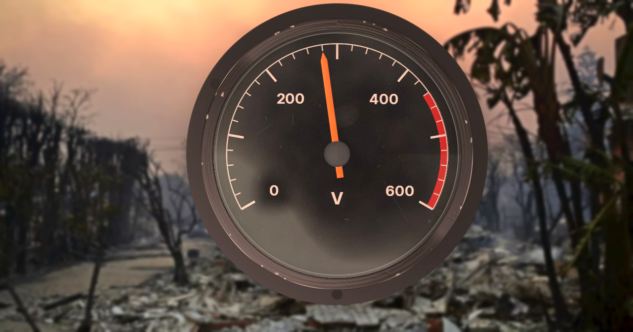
280,V
